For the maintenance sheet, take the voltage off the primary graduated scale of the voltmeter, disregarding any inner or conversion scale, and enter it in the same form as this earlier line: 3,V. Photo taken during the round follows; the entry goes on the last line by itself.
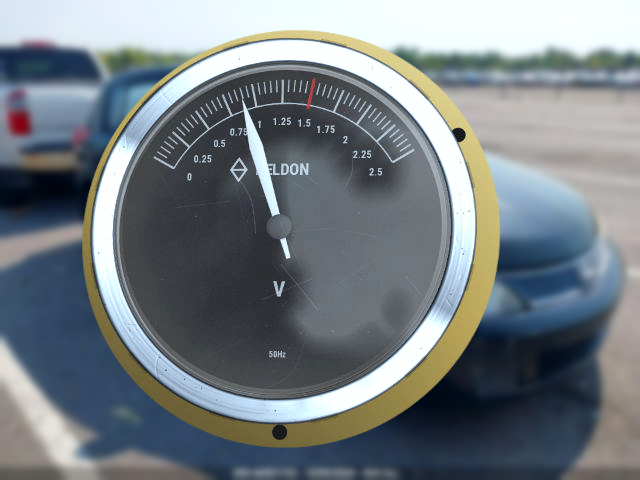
0.9,V
